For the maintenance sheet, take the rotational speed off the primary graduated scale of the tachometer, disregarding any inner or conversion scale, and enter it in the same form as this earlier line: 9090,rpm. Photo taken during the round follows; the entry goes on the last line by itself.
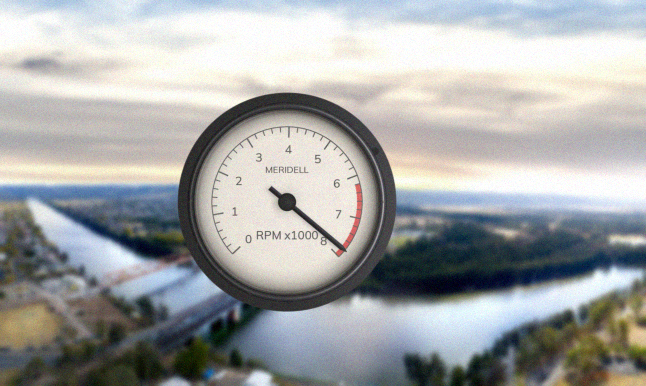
7800,rpm
